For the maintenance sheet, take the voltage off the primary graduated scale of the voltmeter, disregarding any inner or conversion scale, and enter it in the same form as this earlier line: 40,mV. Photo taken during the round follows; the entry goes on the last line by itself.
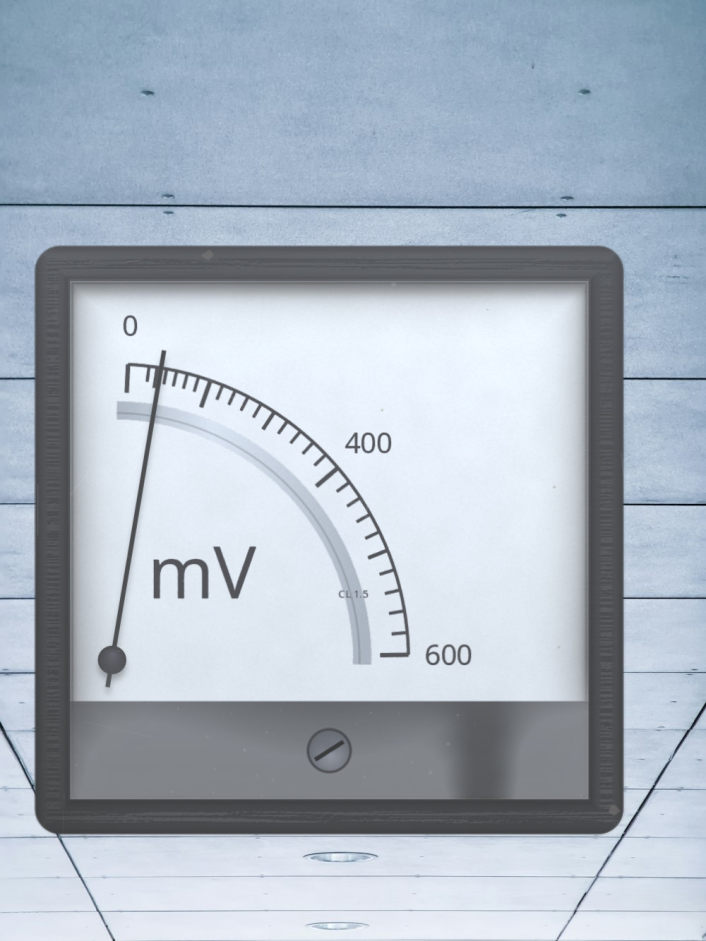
110,mV
